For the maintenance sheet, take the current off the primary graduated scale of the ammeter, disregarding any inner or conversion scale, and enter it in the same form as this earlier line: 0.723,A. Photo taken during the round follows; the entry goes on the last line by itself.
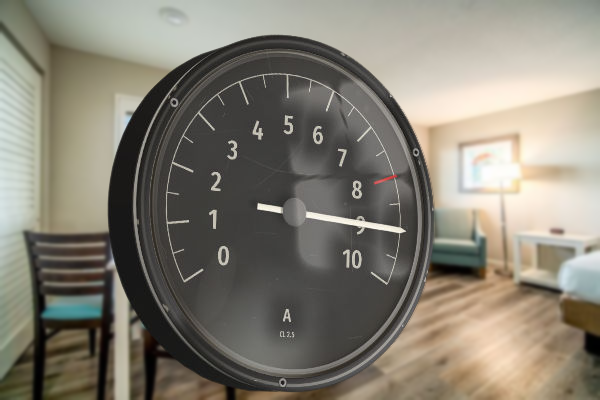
9,A
